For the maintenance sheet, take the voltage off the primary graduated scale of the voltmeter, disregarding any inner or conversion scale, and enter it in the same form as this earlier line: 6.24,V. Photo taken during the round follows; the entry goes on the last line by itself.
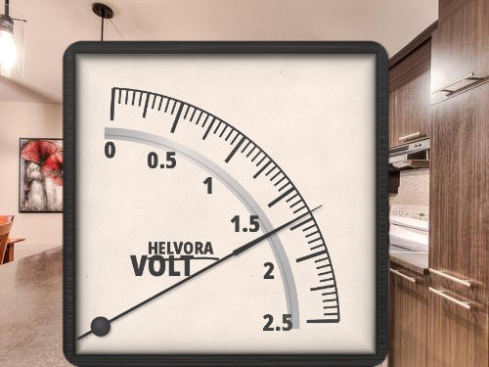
1.7,V
